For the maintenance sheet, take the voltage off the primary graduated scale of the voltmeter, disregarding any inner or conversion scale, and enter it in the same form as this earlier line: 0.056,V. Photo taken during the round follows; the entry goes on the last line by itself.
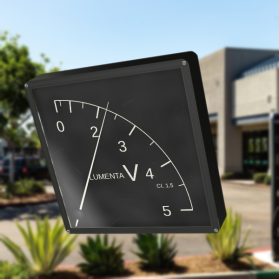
2.25,V
